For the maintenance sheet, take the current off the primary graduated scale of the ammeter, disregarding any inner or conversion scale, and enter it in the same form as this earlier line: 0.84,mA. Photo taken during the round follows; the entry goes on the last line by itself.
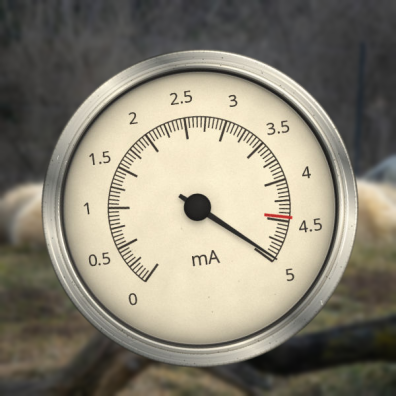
4.95,mA
